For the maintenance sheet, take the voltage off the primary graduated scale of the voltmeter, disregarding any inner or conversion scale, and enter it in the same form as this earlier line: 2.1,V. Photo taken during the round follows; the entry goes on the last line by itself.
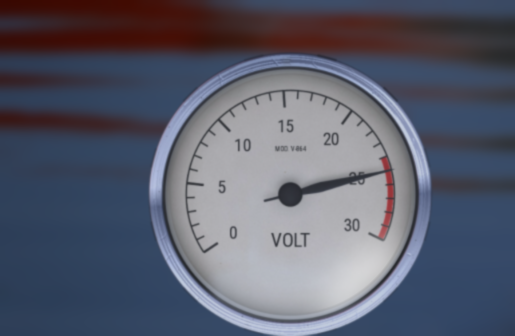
25,V
